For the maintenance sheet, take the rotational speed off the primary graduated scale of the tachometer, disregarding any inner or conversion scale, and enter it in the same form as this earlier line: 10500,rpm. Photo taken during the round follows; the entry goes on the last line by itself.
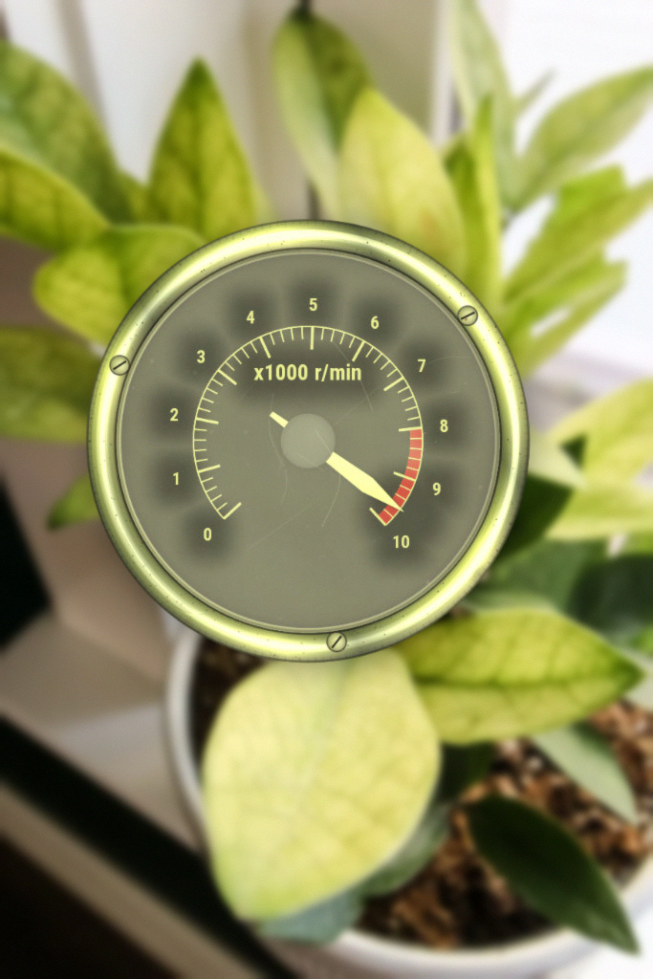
9600,rpm
